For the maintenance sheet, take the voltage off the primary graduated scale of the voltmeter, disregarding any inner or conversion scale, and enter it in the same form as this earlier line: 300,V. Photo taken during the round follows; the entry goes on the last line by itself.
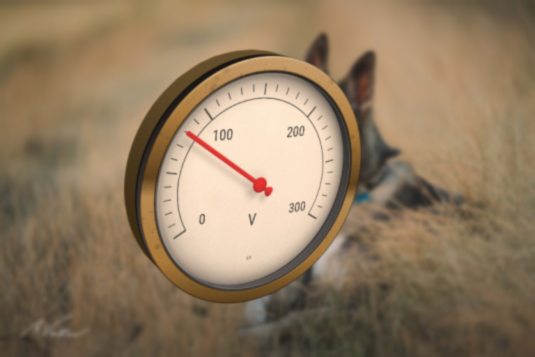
80,V
